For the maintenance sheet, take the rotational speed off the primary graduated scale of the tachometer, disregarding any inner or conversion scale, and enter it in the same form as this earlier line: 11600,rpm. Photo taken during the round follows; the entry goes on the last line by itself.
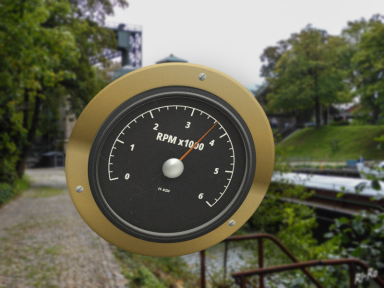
3600,rpm
